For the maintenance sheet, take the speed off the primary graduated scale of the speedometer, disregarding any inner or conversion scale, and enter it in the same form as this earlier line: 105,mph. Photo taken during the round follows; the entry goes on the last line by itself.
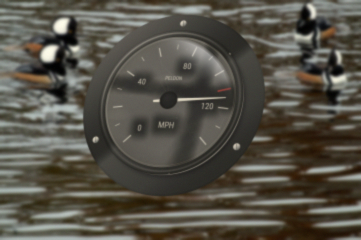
115,mph
